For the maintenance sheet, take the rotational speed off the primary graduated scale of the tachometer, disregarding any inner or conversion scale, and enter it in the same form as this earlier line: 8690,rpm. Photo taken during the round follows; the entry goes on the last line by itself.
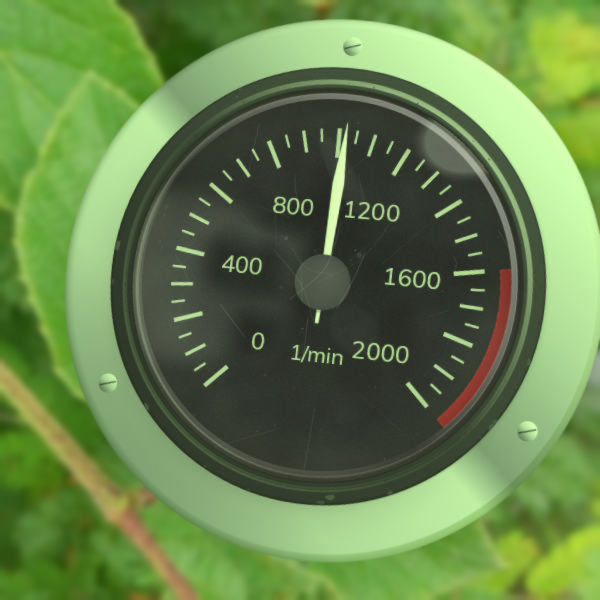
1025,rpm
